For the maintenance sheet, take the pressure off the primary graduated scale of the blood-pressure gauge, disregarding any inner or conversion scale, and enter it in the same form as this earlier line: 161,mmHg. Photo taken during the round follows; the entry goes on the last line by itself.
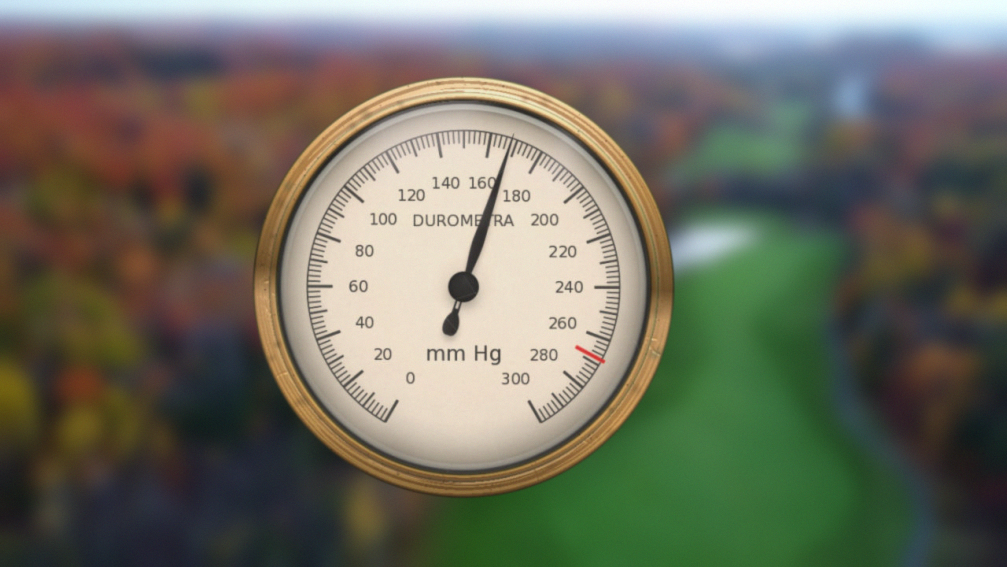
168,mmHg
